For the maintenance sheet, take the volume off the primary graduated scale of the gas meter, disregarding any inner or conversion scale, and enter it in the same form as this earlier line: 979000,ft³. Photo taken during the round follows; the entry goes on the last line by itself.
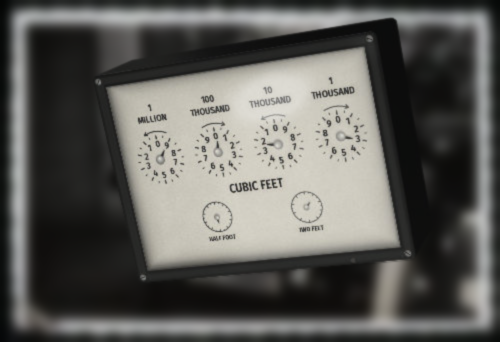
902300,ft³
